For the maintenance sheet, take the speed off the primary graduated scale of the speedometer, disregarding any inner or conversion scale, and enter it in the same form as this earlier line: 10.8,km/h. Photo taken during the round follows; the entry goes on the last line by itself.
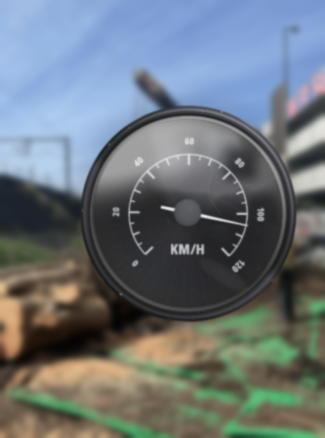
105,km/h
